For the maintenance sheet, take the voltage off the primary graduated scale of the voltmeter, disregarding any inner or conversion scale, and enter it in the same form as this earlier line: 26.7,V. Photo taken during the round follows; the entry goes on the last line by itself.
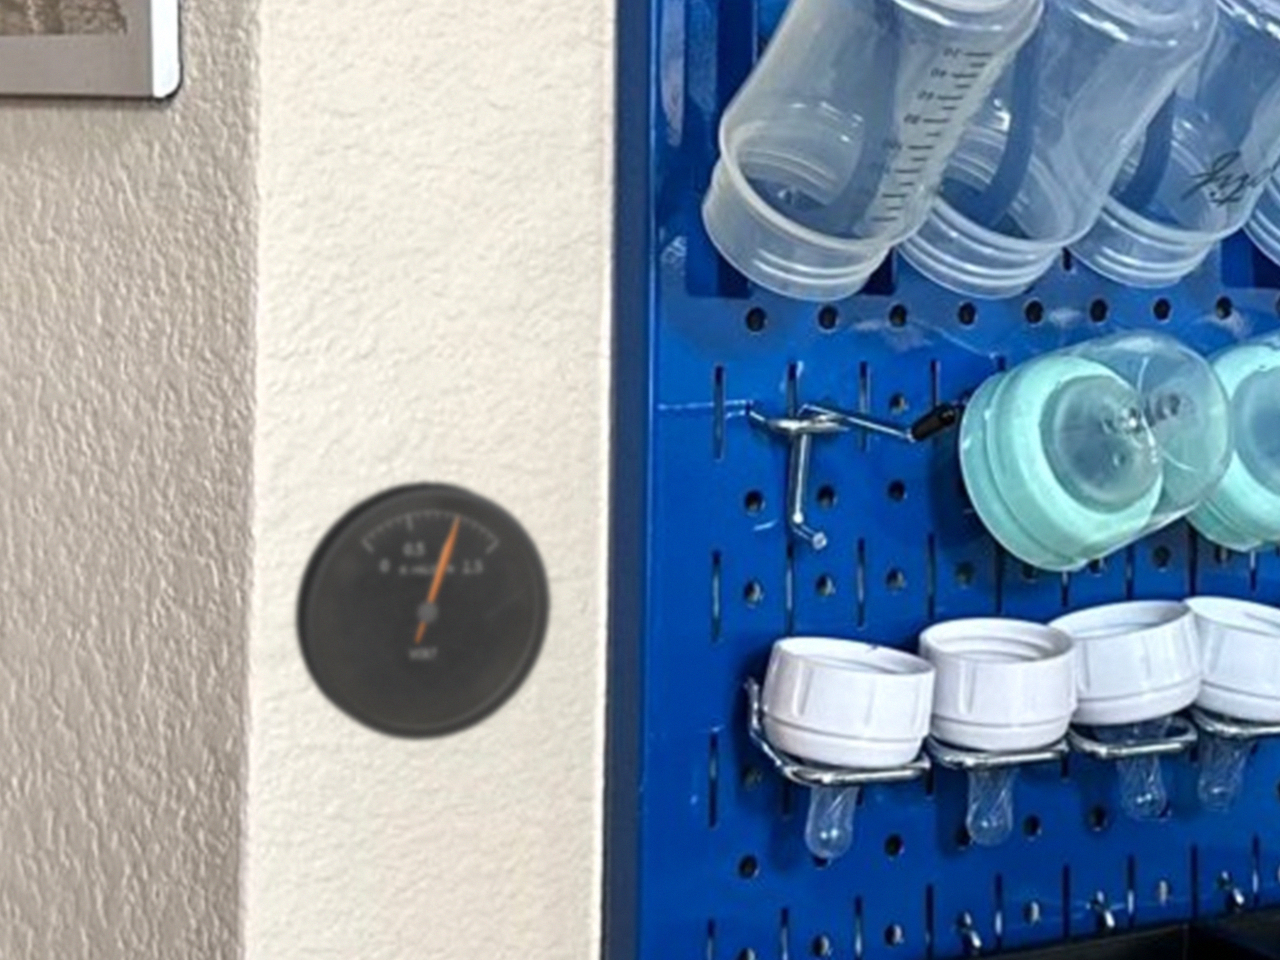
1,V
